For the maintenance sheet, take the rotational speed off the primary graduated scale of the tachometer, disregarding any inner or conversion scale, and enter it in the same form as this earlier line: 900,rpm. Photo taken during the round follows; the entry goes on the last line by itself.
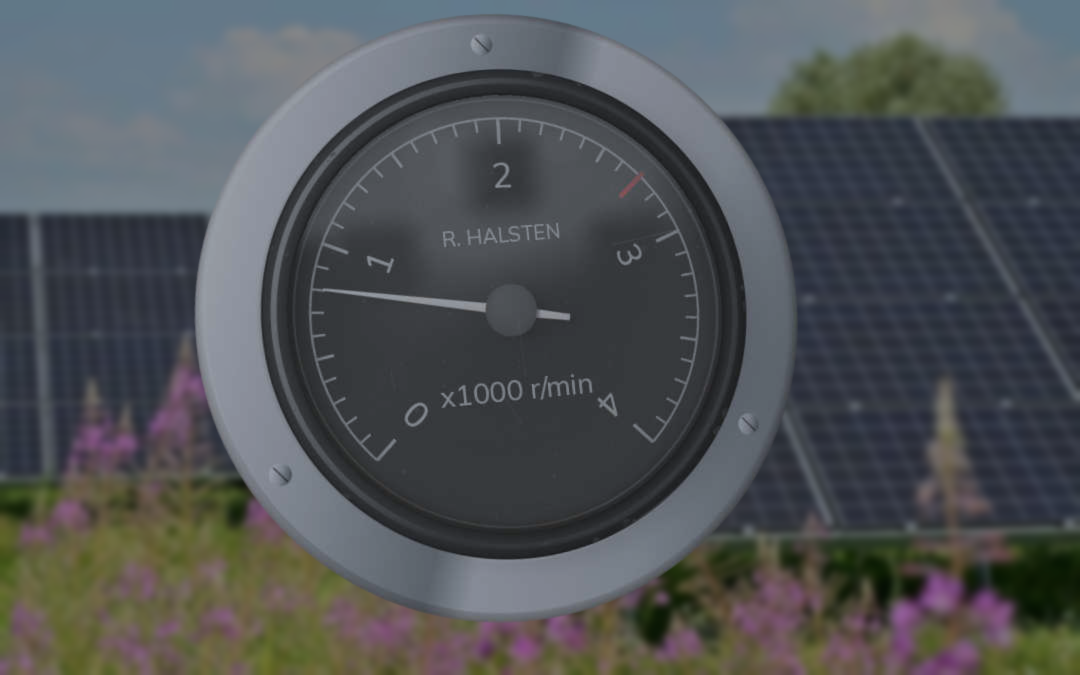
800,rpm
